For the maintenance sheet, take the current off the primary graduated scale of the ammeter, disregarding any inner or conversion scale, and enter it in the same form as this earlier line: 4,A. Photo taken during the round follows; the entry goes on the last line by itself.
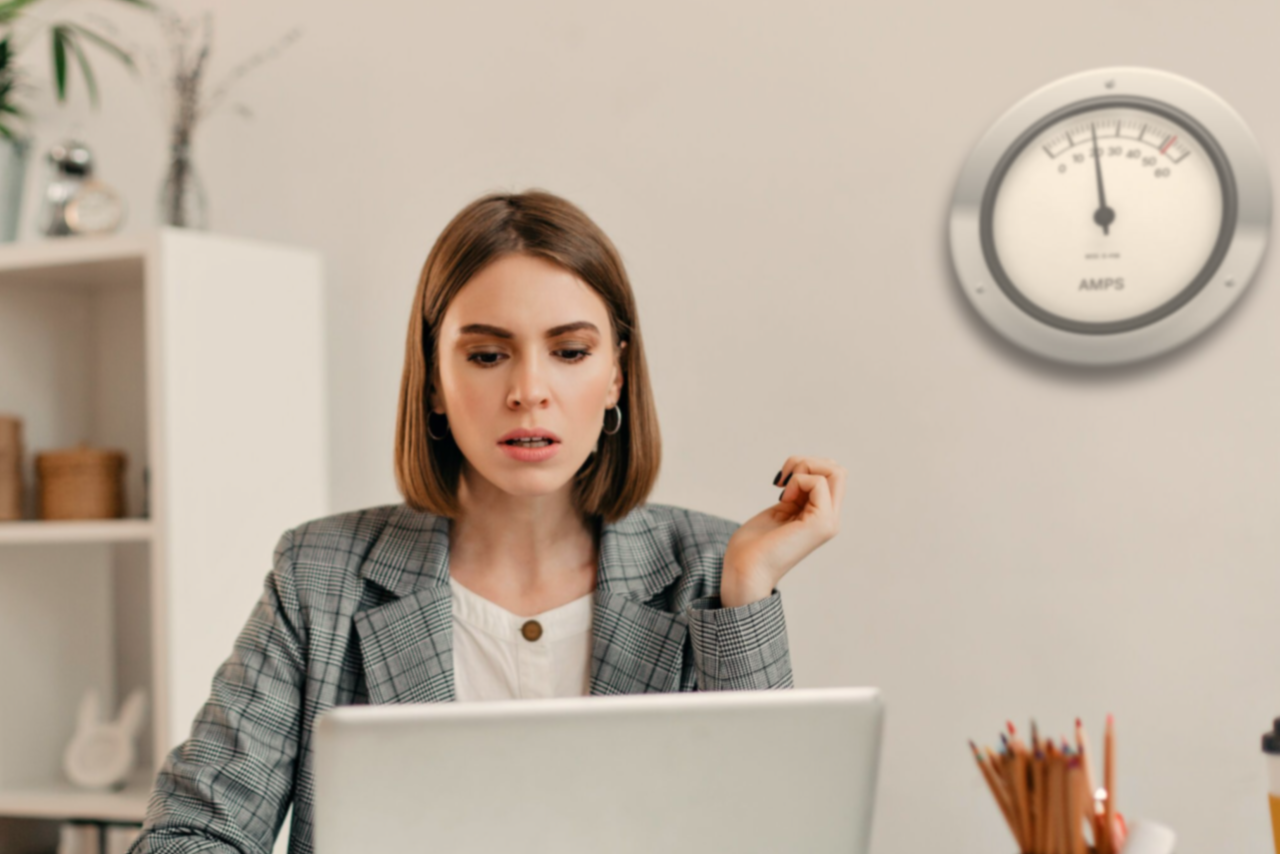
20,A
